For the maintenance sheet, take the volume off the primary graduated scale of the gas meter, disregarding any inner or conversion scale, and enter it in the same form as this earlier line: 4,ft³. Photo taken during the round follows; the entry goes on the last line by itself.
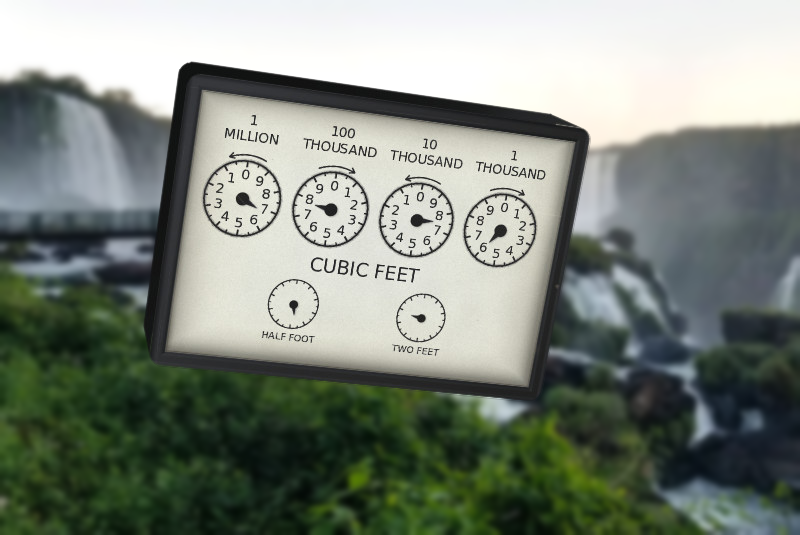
677600,ft³
